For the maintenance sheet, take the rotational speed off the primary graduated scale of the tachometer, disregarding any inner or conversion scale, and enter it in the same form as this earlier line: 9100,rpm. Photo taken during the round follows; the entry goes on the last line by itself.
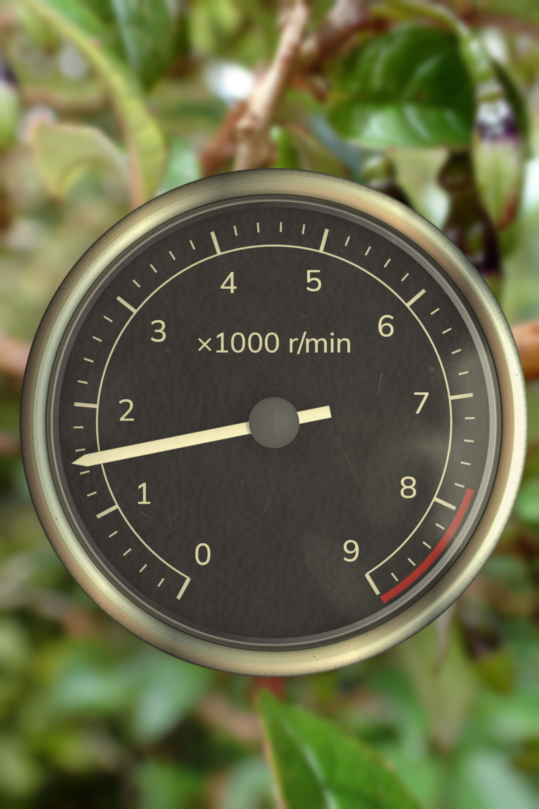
1500,rpm
